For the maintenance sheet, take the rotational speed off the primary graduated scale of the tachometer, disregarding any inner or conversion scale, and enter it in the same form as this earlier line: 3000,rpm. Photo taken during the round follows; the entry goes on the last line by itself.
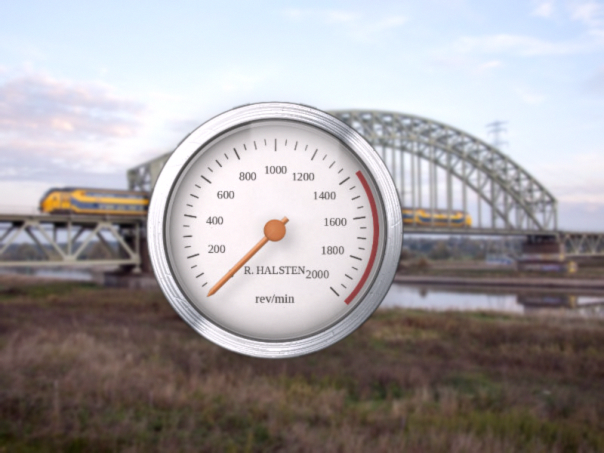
0,rpm
